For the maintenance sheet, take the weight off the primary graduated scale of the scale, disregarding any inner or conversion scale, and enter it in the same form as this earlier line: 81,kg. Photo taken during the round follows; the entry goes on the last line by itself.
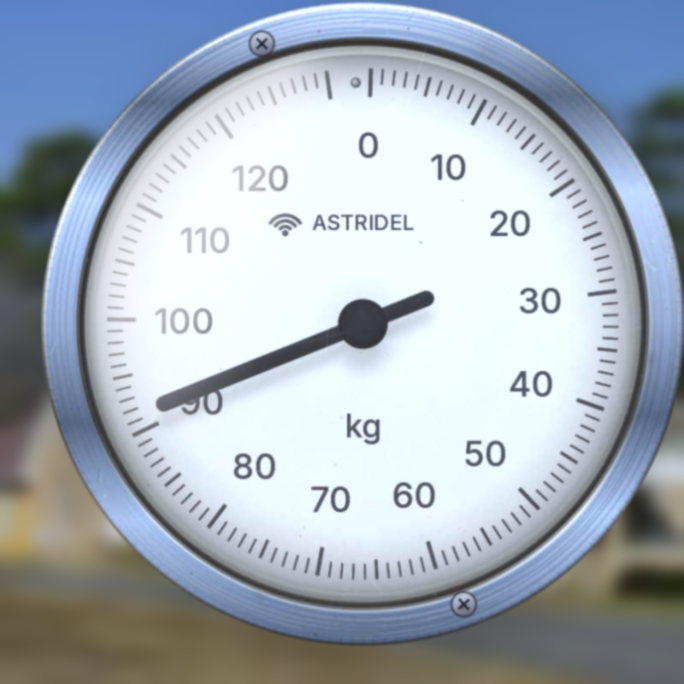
91.5,kg
